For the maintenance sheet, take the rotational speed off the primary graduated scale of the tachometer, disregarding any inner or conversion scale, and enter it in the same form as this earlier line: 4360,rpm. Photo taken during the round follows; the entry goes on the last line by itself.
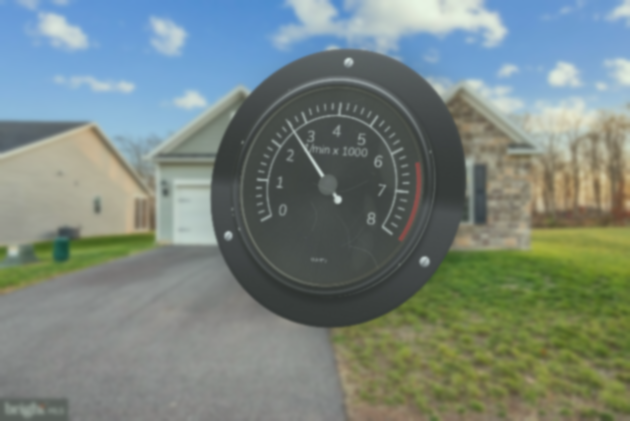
2600,rpm
